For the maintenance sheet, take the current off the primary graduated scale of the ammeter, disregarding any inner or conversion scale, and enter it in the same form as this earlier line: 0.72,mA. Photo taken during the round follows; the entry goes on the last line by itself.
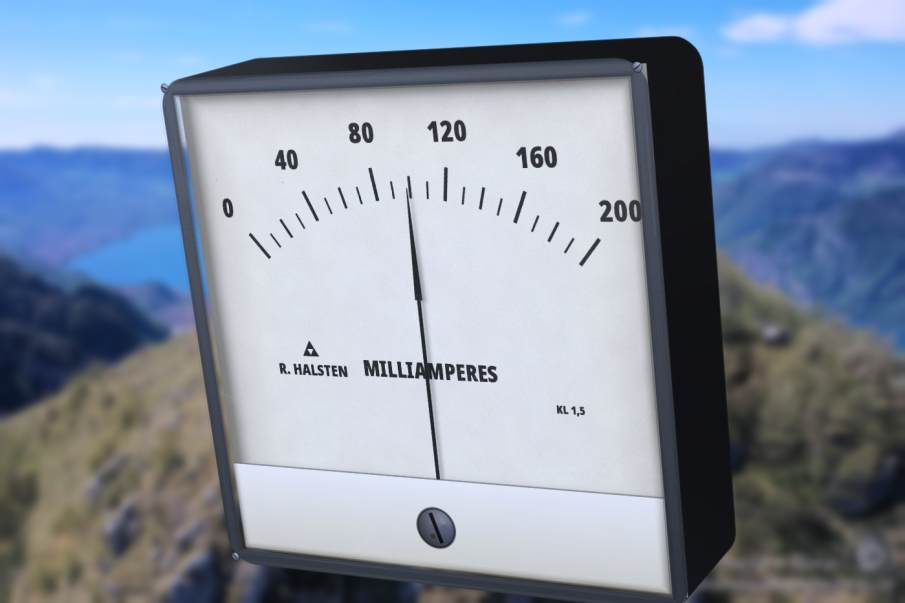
100,mA
